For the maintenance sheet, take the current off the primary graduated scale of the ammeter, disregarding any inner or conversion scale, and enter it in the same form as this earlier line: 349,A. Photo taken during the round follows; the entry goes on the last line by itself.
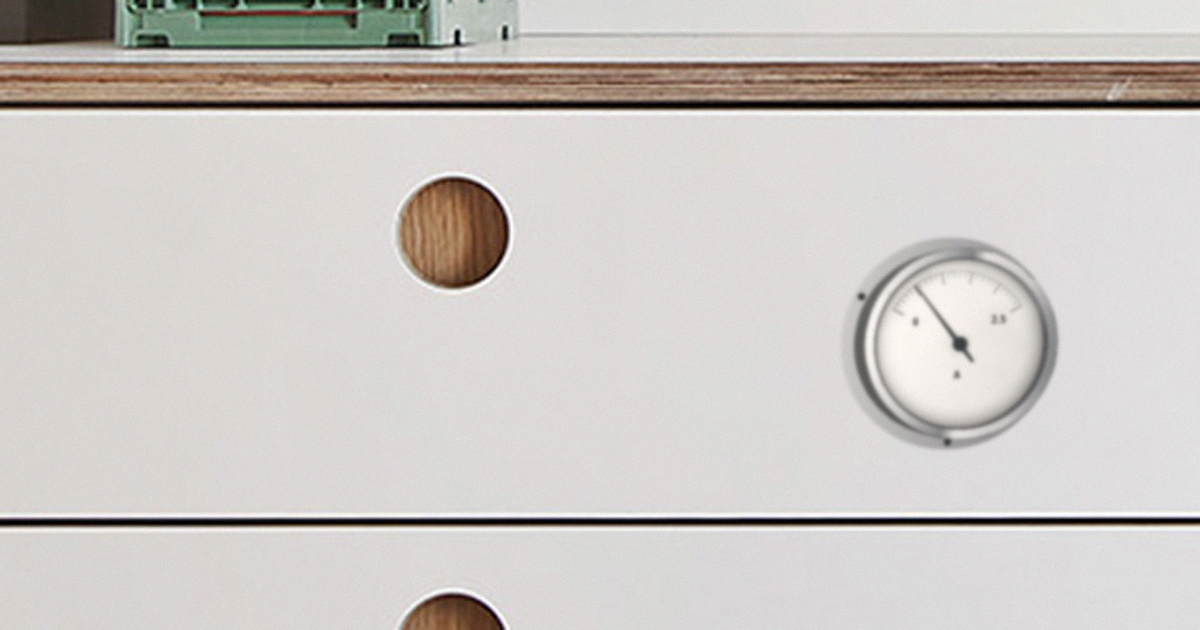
0.5,A
